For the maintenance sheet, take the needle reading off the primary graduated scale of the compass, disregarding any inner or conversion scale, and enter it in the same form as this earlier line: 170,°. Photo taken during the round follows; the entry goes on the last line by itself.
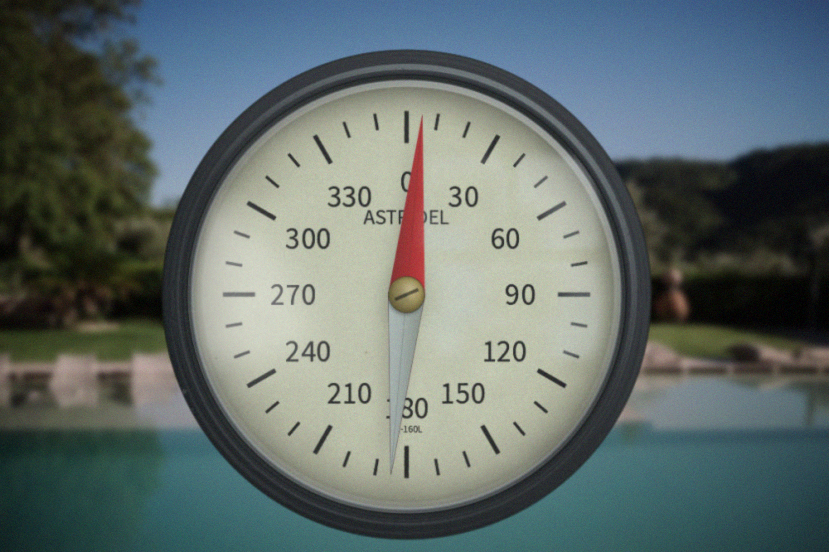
5,°
